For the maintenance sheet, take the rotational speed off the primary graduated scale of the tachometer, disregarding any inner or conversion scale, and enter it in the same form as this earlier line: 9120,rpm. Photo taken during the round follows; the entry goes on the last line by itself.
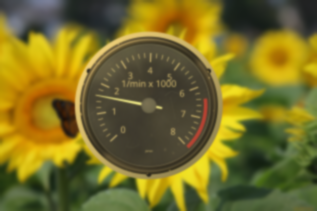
1600,rpm
